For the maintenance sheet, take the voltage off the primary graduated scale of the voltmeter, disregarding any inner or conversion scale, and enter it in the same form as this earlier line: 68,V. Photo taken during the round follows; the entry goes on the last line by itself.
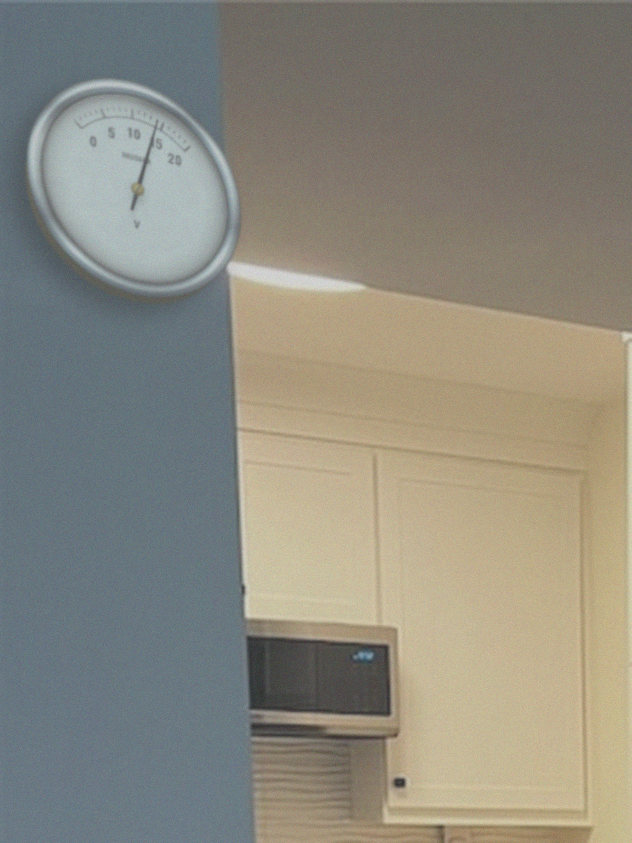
14,V
